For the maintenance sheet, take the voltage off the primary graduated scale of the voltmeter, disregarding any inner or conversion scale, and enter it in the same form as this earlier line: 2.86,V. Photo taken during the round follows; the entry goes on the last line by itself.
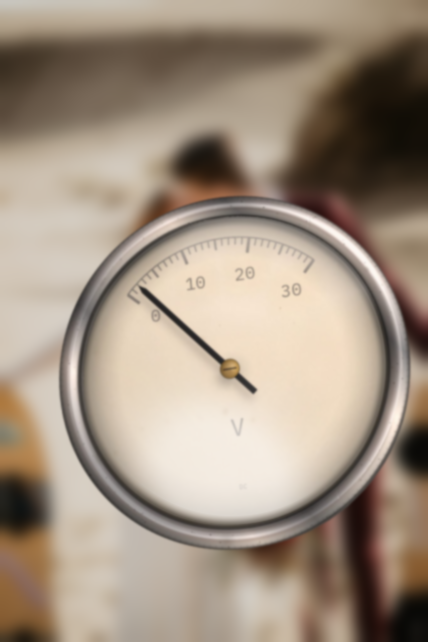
2,V
